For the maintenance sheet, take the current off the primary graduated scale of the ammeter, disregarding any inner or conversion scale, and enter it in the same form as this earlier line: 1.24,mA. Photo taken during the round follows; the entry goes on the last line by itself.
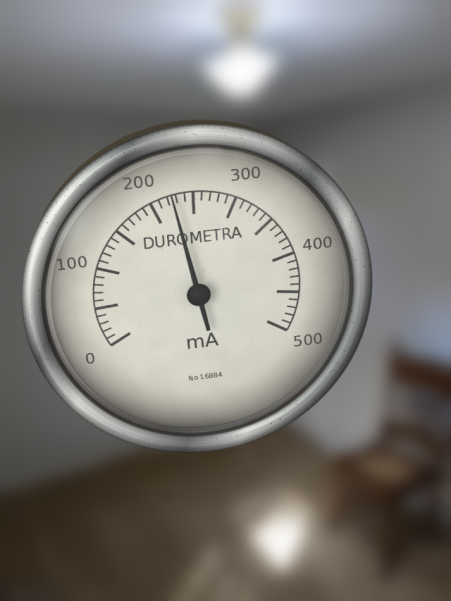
225,mA
